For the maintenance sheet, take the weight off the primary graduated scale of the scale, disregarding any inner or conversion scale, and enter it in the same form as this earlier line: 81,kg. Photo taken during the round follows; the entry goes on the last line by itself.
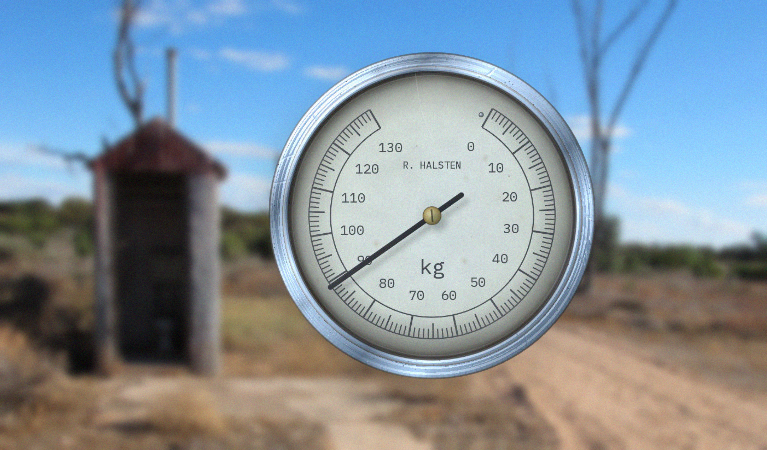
89,kg
